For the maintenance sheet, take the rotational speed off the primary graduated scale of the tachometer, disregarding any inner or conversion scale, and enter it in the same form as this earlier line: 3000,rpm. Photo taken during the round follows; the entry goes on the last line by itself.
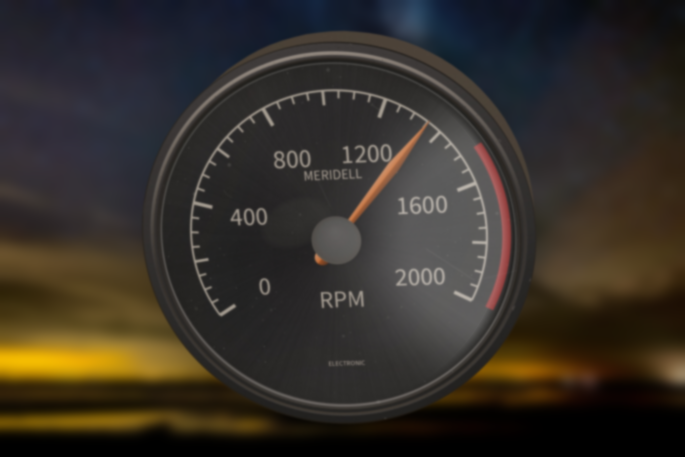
1350,rpm
